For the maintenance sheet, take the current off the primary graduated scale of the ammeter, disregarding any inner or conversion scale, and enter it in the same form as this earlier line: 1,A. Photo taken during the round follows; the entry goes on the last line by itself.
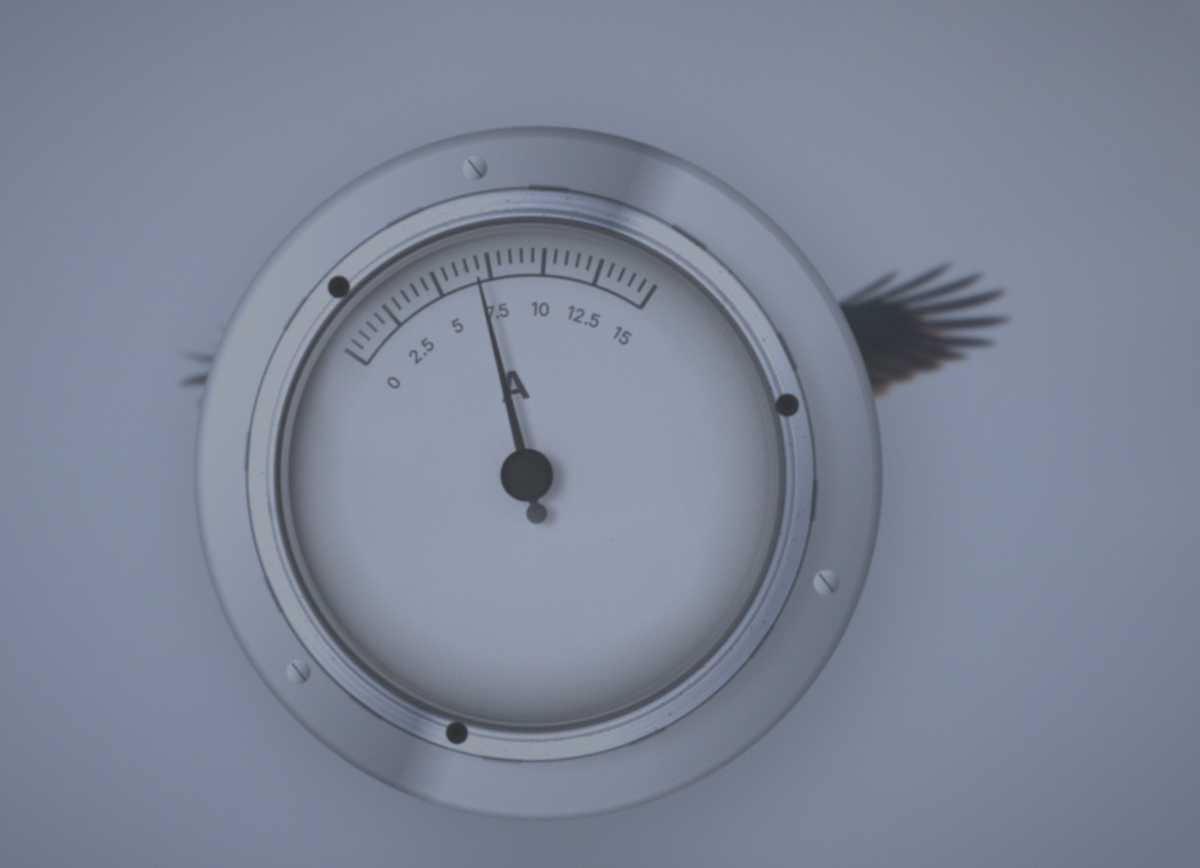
7,A
